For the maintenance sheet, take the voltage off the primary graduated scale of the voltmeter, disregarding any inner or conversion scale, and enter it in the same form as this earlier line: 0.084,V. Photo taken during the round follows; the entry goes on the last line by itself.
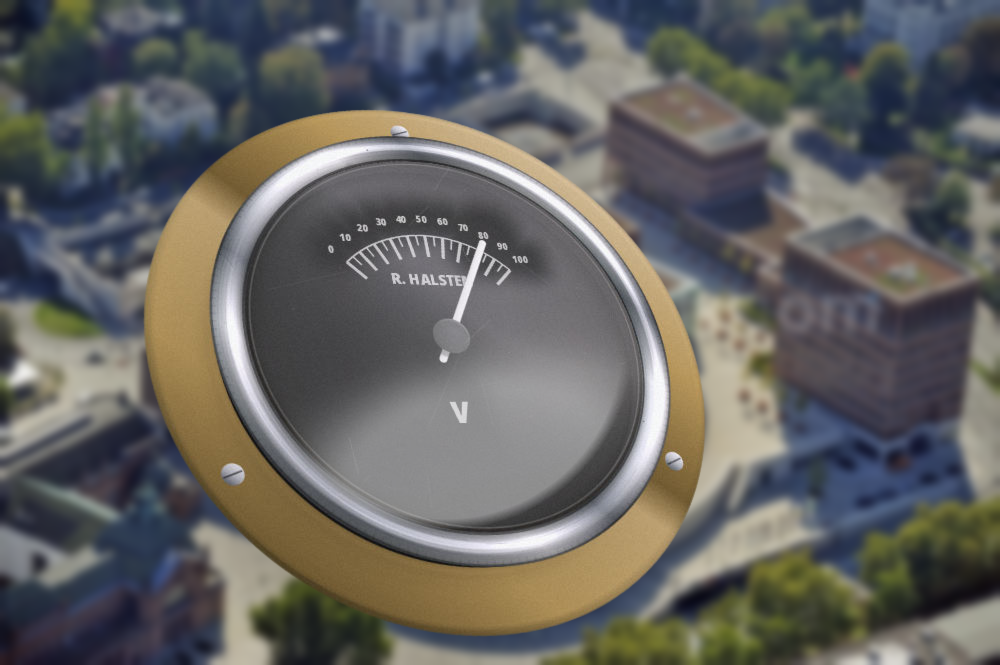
80,V
